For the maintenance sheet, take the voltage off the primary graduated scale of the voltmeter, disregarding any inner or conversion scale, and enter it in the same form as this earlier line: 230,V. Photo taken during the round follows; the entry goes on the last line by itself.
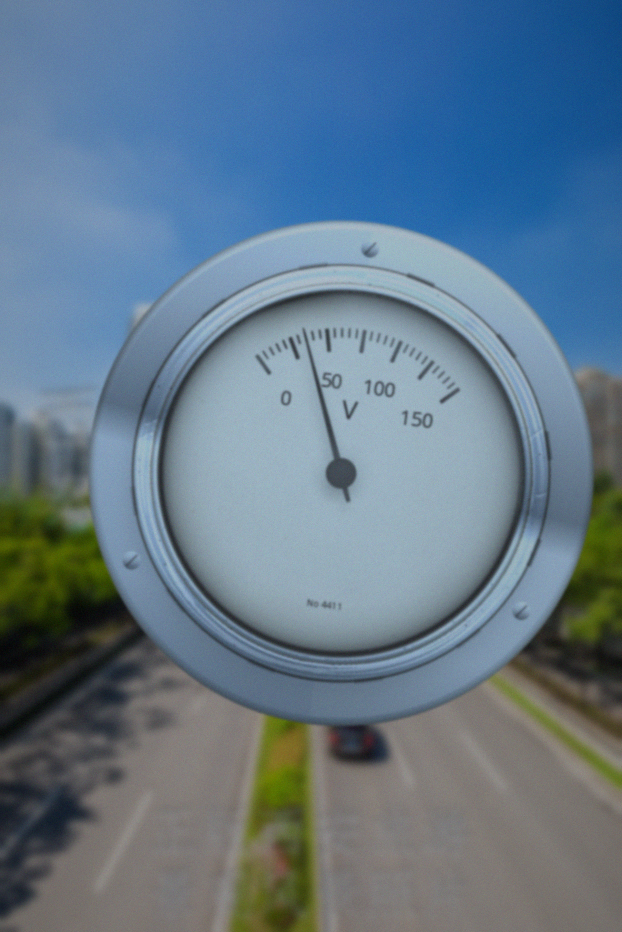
35,V
